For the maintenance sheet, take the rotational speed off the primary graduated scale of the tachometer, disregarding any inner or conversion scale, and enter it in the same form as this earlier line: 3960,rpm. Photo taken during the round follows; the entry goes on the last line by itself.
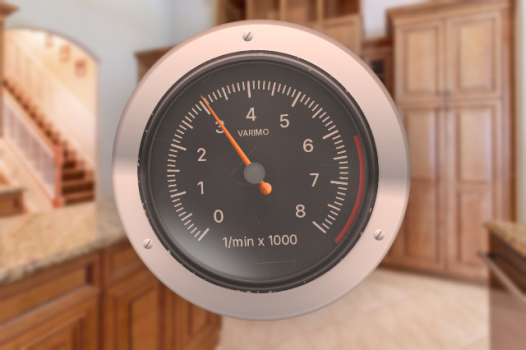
3100,rpm
